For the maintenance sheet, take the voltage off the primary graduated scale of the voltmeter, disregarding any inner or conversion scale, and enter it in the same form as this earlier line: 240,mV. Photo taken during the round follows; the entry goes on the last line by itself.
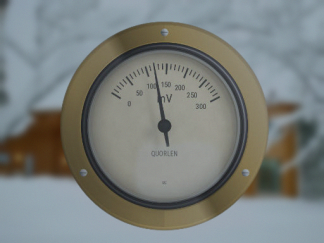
120,mV
